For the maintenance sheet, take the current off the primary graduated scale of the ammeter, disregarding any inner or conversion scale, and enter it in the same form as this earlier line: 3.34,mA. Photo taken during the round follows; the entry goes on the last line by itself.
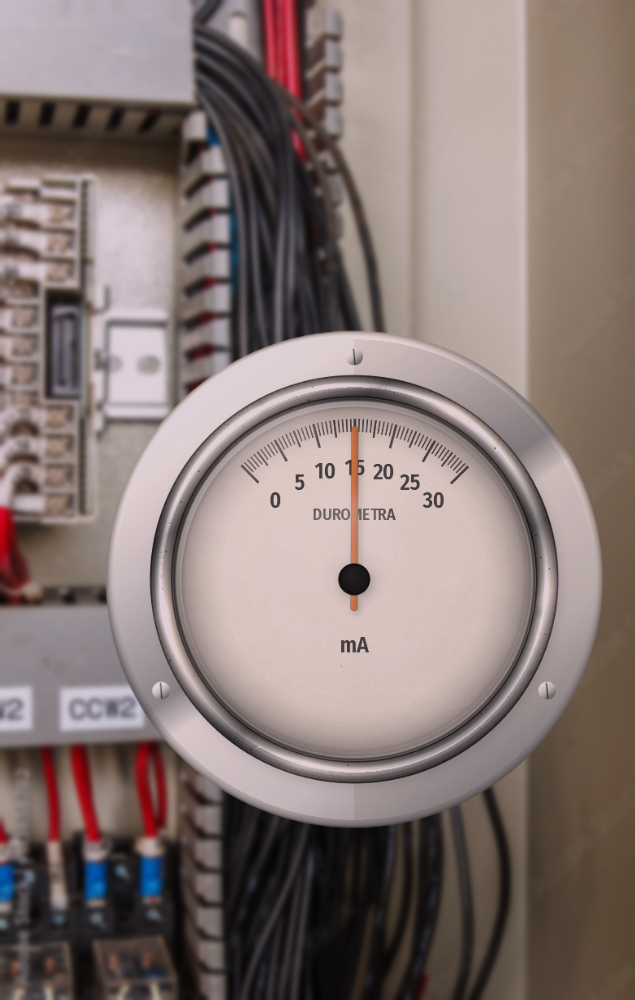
15,mA
